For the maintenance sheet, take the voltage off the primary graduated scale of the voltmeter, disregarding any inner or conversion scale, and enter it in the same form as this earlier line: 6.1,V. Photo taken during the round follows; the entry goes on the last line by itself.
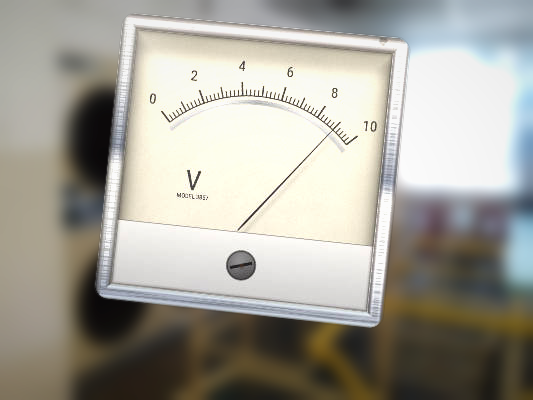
9,V
